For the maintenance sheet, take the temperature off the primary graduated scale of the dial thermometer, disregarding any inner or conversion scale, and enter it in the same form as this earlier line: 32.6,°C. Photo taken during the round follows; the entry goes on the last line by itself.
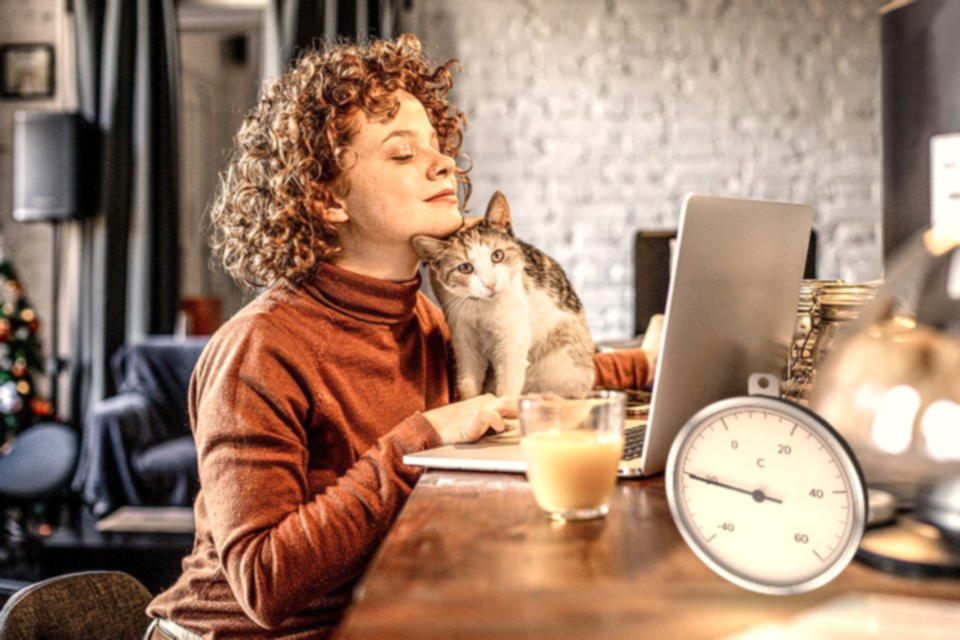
-20,°C
